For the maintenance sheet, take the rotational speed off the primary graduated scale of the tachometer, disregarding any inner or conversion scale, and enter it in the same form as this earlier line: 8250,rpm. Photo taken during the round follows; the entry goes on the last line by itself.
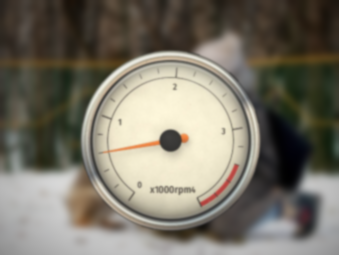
600,rpm
